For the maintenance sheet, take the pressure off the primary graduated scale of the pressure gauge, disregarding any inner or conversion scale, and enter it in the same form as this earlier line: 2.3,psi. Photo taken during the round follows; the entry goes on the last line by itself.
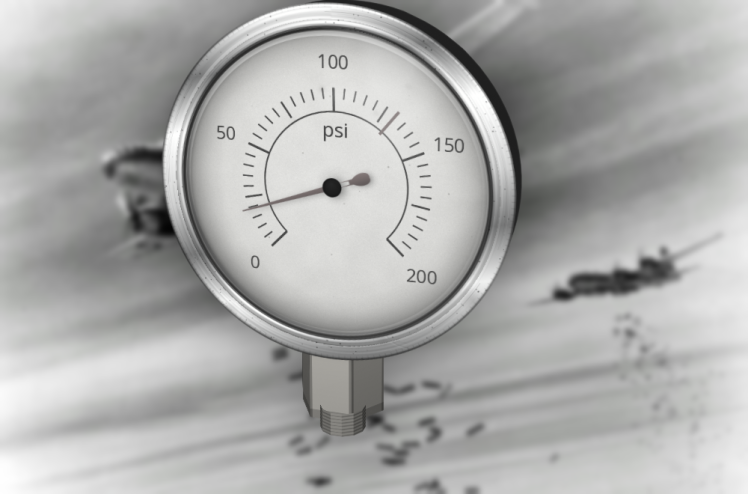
20,psi
